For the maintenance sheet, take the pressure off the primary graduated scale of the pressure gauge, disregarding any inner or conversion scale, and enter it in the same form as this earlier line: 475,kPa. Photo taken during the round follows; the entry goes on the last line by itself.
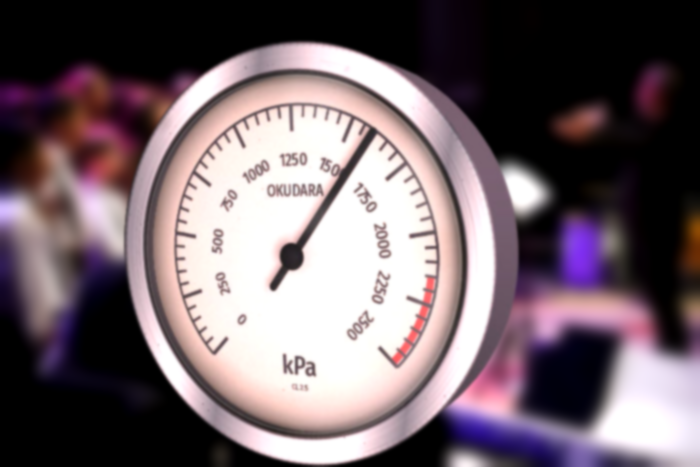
1600,kPa
